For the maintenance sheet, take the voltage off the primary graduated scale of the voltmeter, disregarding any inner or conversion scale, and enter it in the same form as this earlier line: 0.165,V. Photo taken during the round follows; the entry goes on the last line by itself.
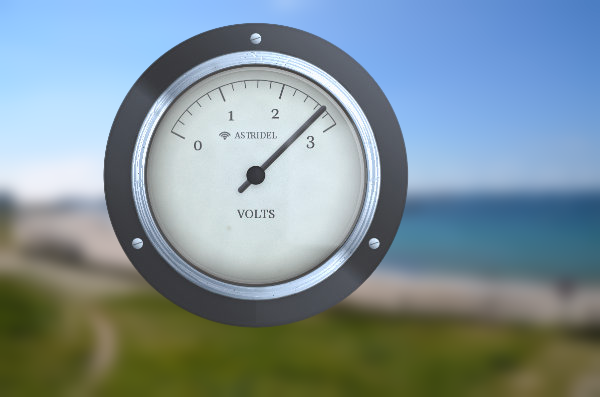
2.7,V
